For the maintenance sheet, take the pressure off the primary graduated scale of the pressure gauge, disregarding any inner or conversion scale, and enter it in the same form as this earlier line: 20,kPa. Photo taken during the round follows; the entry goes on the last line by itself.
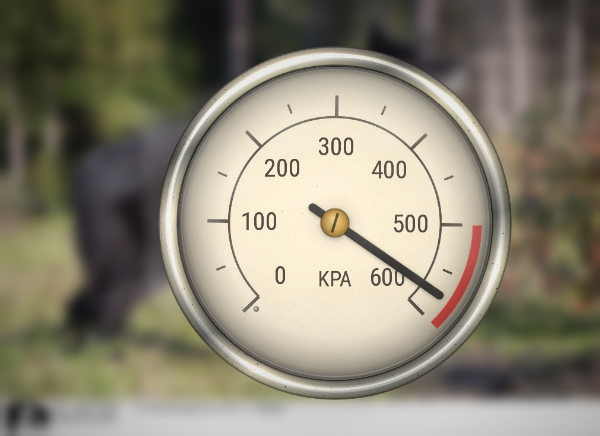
575,kPa
